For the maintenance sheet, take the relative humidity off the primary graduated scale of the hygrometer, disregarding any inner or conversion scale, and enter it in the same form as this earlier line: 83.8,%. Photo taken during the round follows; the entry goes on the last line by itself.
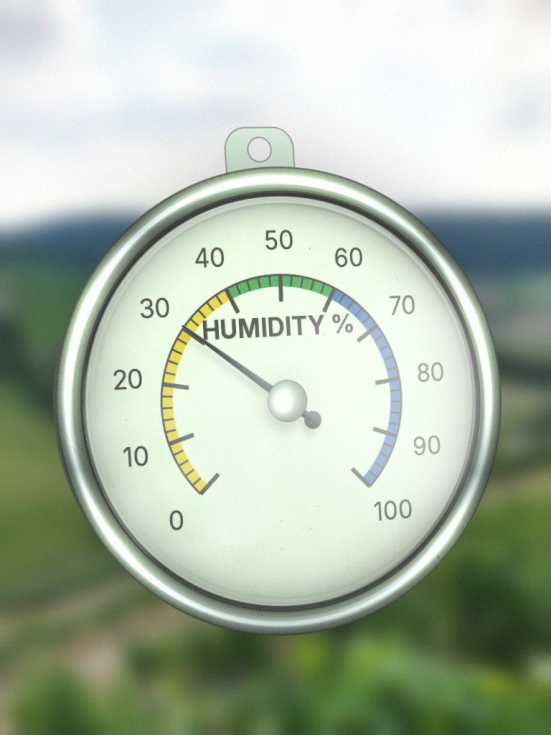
30,%
